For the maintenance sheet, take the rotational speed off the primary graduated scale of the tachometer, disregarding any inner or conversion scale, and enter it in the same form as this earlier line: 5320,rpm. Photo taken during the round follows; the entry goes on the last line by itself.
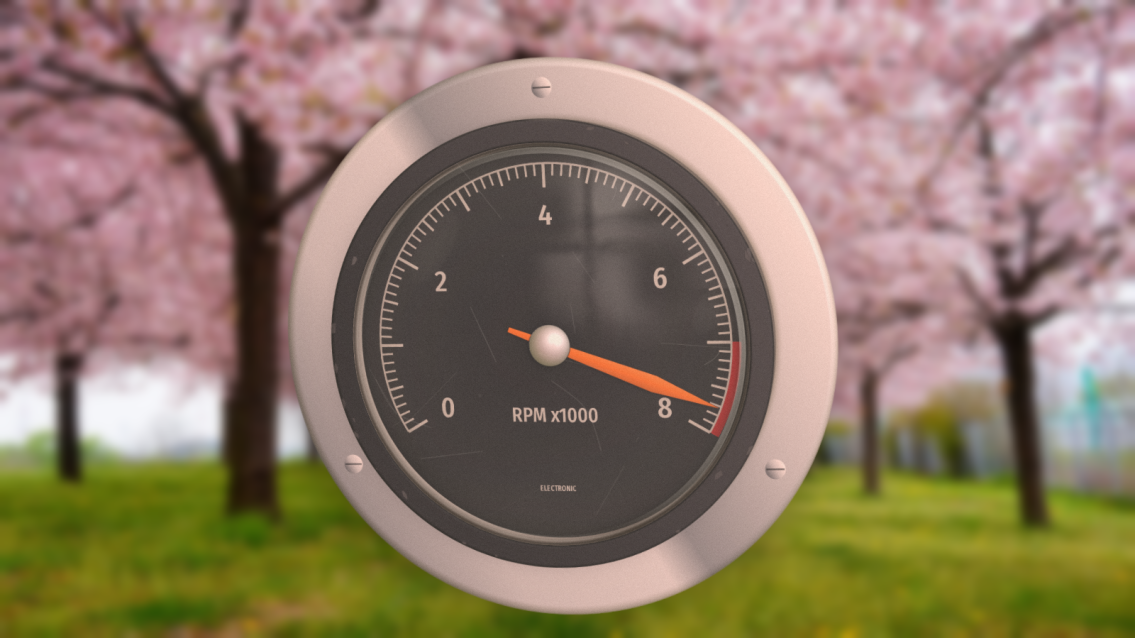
7700,rpm
